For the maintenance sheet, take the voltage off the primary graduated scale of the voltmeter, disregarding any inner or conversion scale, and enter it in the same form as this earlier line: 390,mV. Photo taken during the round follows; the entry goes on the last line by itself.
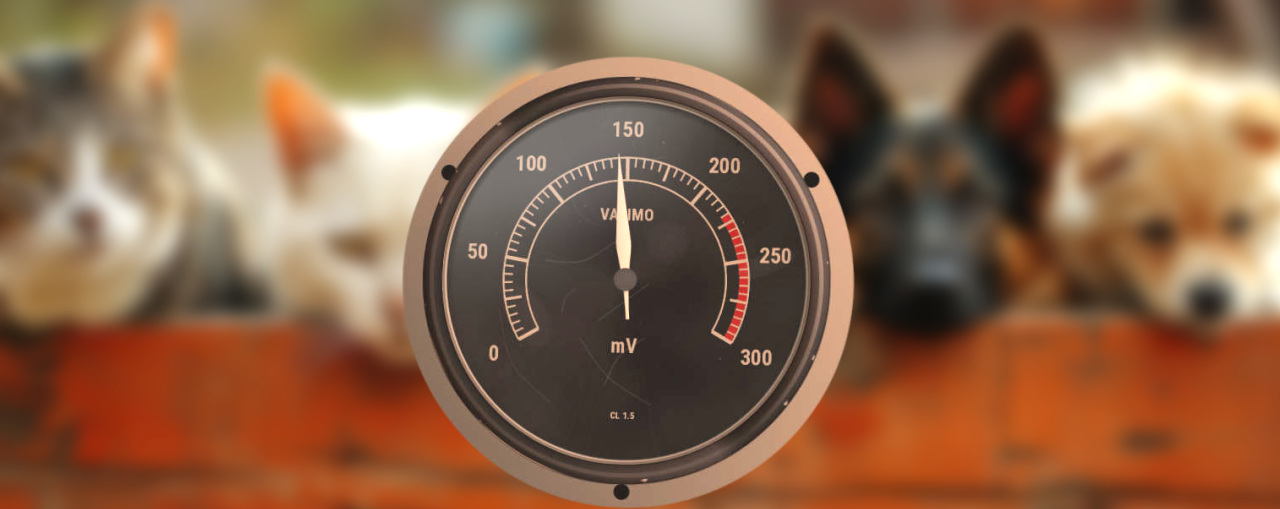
145,mV
